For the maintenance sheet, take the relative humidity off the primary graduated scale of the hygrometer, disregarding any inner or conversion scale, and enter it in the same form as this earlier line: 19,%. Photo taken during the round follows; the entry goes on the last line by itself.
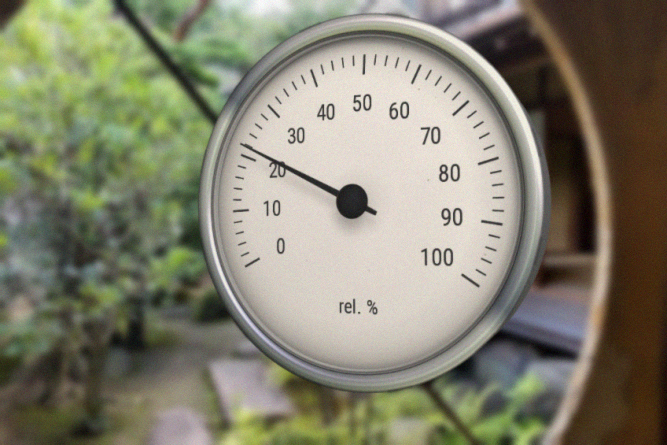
22,%
